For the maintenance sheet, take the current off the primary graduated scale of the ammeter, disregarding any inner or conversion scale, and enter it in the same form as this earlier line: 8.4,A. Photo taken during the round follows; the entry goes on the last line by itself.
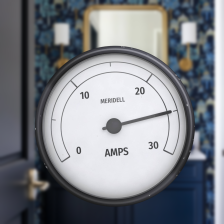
25,A
